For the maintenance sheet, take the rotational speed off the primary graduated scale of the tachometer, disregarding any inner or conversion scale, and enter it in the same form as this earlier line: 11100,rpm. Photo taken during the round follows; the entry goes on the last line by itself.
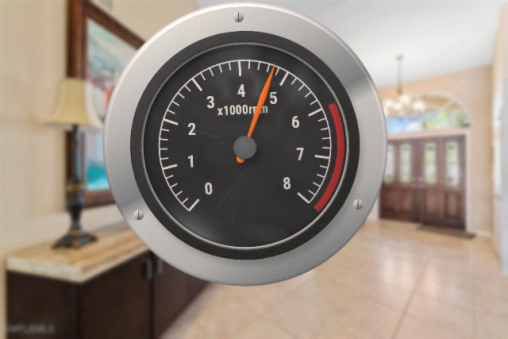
4700,rpm
